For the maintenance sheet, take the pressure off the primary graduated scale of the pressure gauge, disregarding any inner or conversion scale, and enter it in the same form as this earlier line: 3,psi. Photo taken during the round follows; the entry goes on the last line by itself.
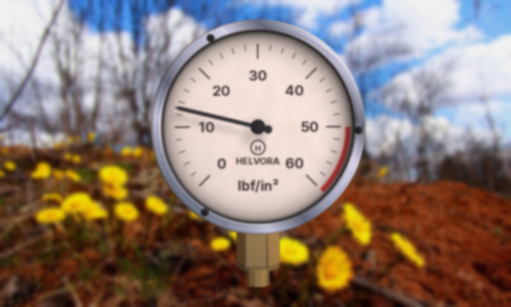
13,psi
